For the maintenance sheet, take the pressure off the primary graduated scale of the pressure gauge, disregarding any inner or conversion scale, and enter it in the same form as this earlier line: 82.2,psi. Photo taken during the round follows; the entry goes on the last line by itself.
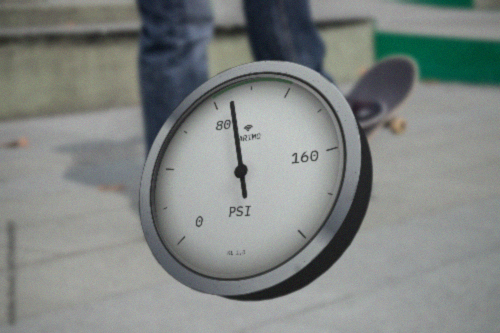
90,psi
